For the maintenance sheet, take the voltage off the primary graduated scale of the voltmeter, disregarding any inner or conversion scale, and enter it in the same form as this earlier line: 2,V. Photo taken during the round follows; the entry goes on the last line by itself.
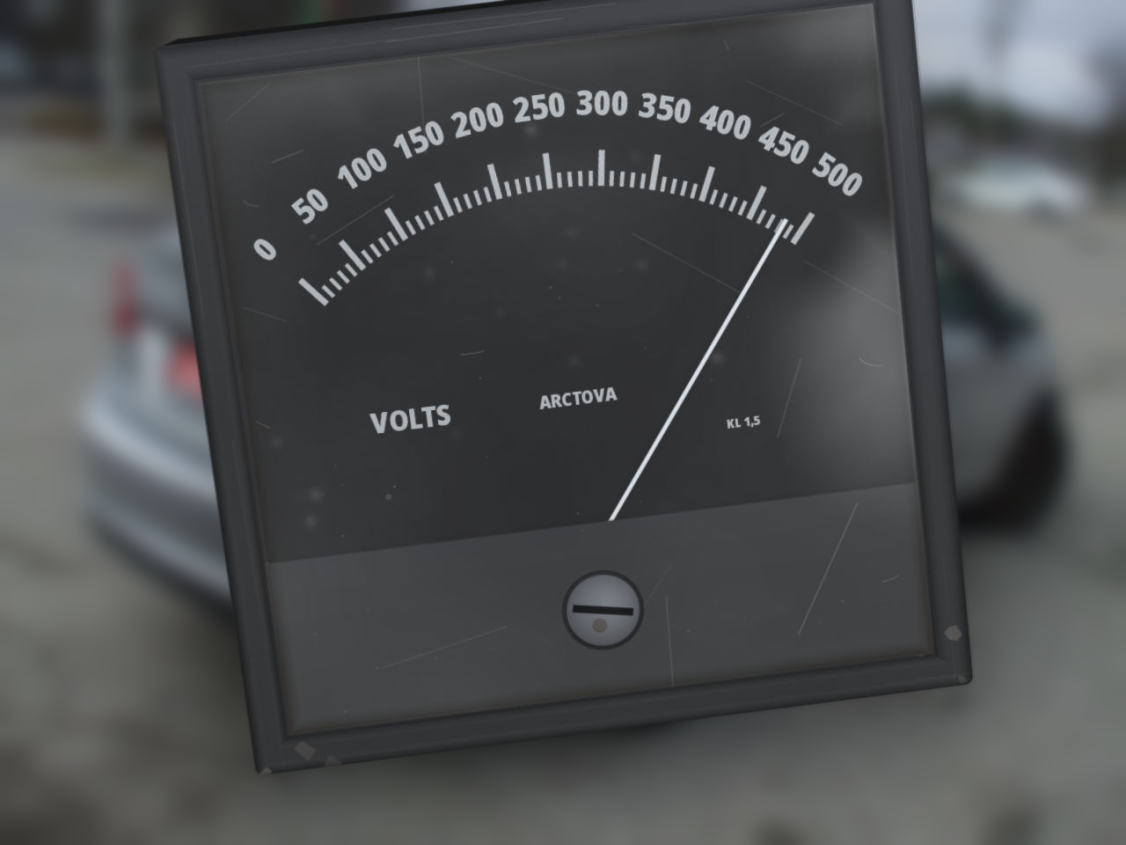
480,V
